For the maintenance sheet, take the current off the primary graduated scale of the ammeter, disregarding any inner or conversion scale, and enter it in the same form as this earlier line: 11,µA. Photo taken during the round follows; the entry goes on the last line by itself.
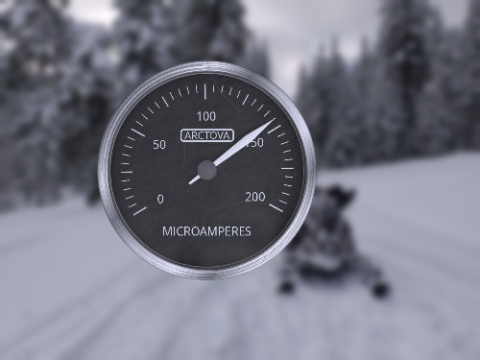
145,µA
